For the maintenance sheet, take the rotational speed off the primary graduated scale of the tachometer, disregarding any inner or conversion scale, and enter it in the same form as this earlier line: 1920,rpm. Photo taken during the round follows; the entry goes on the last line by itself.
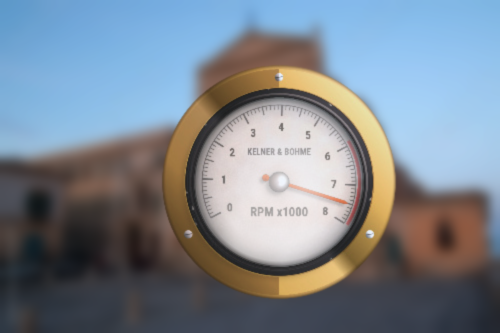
7500,rpm
